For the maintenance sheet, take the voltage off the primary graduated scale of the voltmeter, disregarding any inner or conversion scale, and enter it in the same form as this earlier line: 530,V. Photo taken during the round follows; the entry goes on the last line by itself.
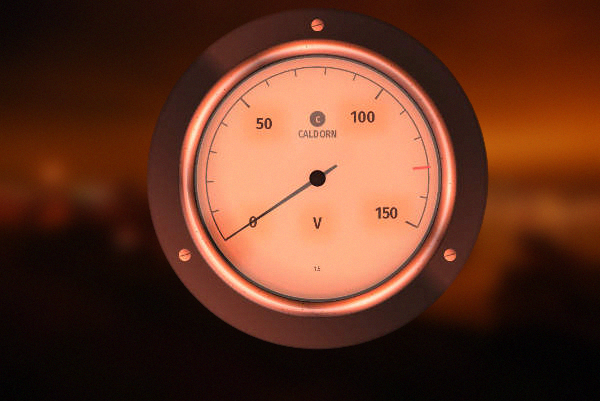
0,V
